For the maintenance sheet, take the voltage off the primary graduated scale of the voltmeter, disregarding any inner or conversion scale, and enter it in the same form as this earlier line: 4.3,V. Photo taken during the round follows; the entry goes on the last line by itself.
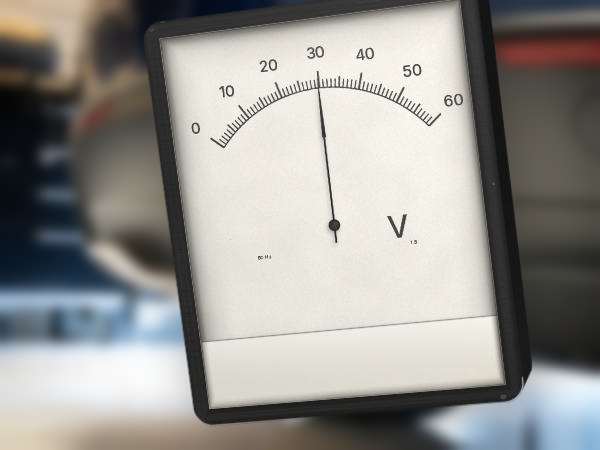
30,V
